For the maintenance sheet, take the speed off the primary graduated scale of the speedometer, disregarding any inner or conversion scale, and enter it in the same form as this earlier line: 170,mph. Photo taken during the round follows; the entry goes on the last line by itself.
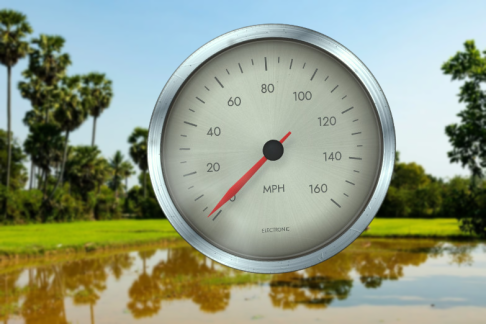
2.5,mph
